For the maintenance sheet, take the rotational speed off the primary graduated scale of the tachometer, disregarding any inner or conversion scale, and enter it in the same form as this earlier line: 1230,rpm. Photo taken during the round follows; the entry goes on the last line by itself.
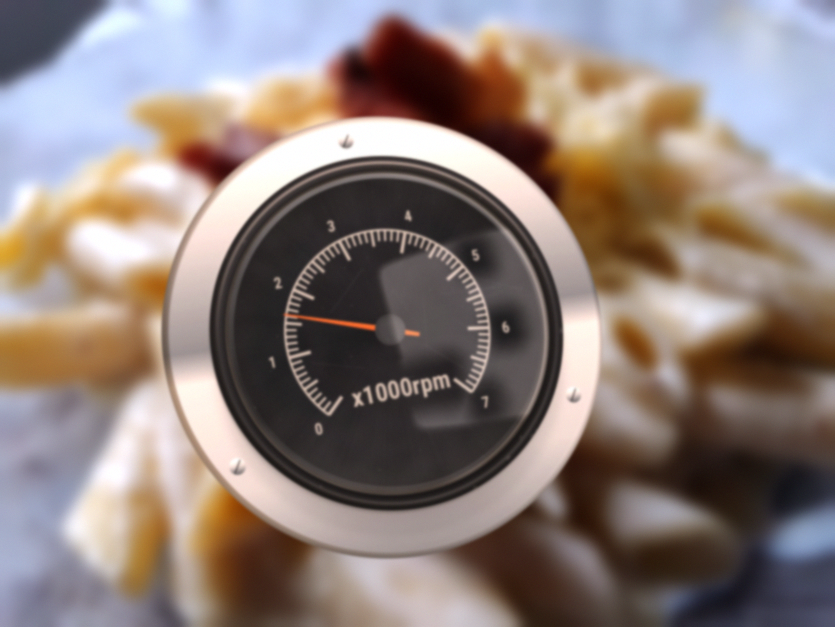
1600,rpm
